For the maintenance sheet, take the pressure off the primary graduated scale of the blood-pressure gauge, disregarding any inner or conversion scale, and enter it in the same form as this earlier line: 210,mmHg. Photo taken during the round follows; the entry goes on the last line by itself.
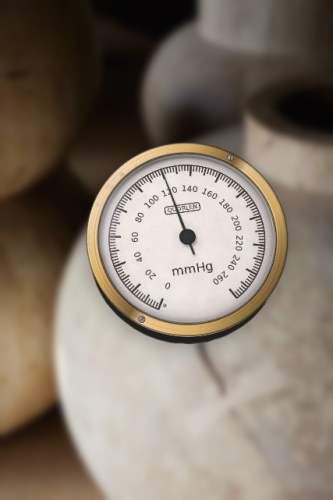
120,mmHg
